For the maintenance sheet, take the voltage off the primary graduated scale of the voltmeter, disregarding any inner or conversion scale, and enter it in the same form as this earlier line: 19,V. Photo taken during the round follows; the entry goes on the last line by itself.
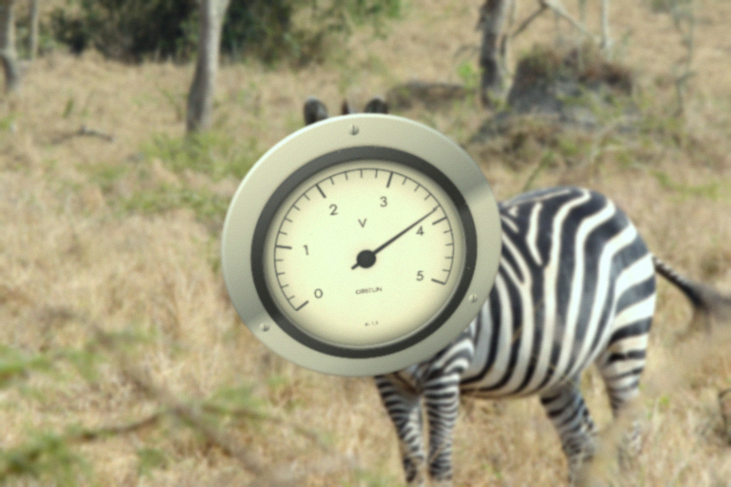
3.8,V
